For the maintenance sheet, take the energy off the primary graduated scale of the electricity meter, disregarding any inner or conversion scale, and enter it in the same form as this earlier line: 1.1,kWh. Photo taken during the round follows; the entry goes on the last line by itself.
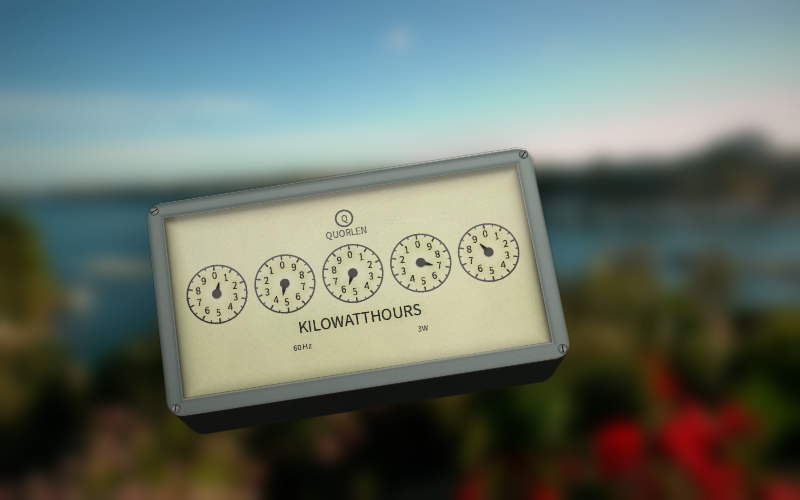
4569,kWh
